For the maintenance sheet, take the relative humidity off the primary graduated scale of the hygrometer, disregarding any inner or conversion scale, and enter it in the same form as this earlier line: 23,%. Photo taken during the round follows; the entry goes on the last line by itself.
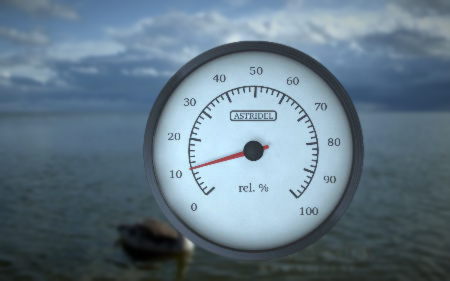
10,%
